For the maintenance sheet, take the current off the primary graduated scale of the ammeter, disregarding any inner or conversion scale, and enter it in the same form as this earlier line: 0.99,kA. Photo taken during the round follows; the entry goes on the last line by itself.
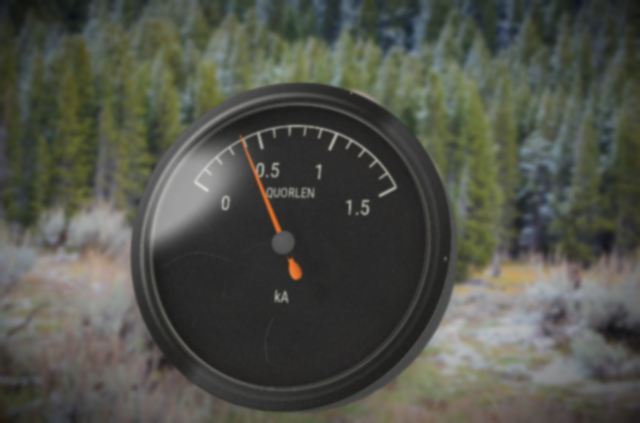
0.4,kA
